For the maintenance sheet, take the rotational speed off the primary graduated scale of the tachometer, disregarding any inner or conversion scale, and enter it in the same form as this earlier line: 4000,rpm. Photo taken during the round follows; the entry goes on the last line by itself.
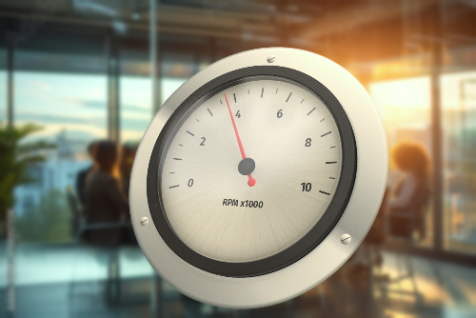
3750,rpm
